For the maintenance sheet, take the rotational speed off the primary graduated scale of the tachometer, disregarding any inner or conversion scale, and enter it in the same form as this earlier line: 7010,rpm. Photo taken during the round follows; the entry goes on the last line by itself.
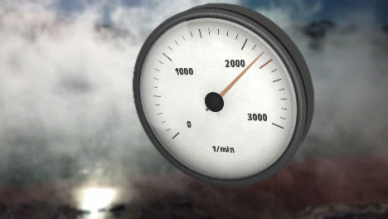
2200,rpm
